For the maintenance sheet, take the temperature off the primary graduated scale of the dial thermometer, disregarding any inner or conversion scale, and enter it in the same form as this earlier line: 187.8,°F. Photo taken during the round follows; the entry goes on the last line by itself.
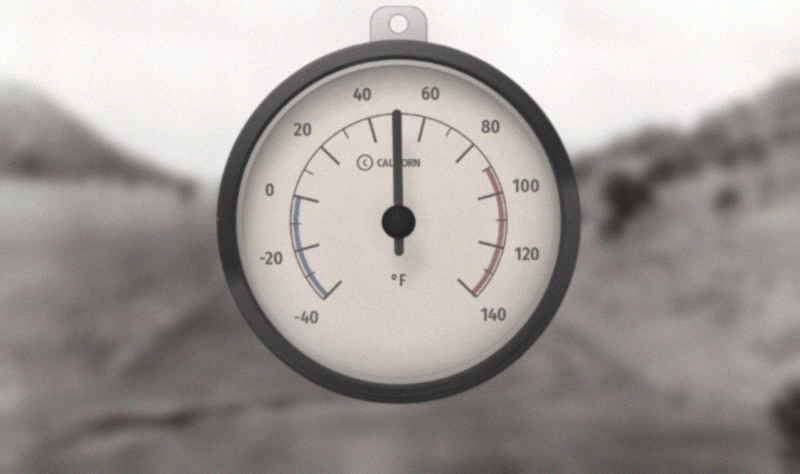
50,°F
